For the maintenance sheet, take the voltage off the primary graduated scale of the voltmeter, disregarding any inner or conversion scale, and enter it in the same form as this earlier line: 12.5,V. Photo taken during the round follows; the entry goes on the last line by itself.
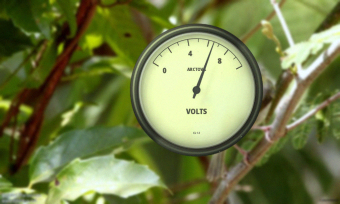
6.5,V
